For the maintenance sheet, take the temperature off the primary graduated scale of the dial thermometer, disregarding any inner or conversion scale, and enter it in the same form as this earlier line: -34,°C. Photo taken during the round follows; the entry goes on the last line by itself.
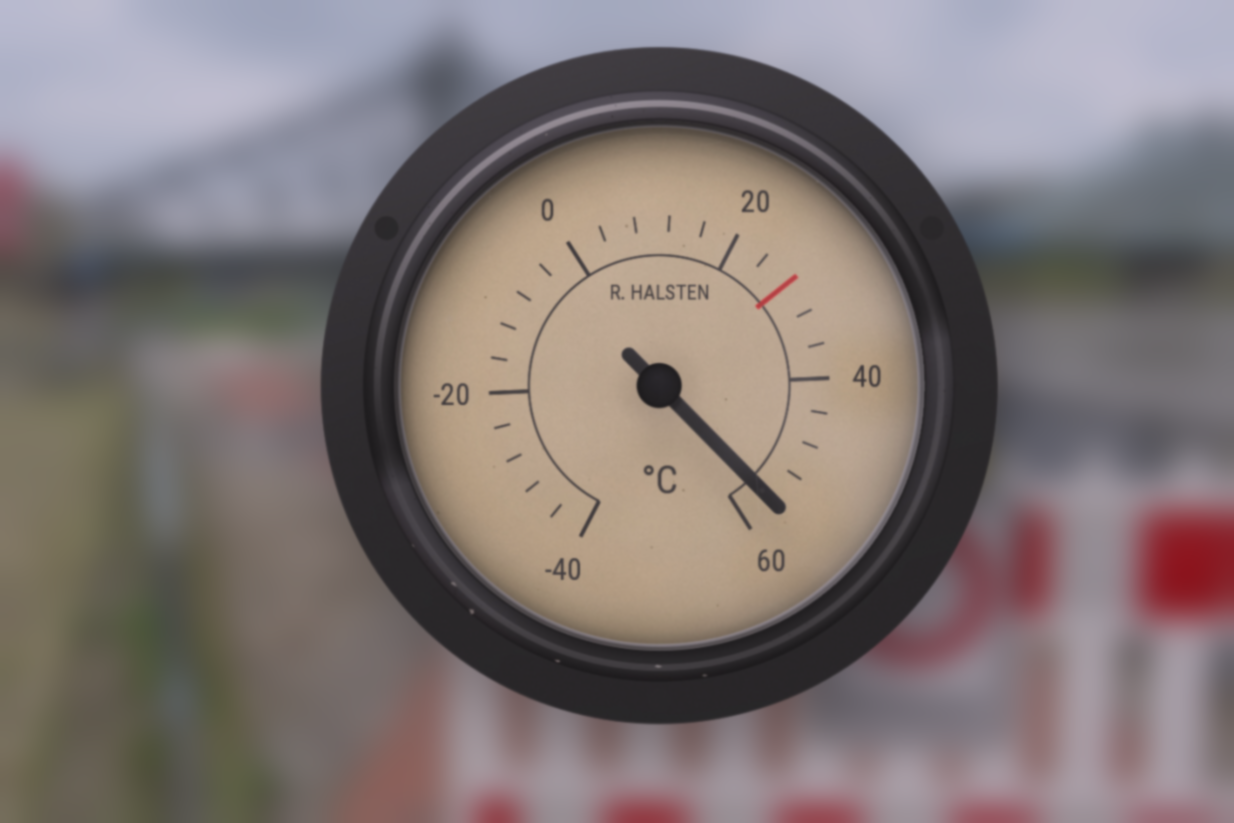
56,°C
